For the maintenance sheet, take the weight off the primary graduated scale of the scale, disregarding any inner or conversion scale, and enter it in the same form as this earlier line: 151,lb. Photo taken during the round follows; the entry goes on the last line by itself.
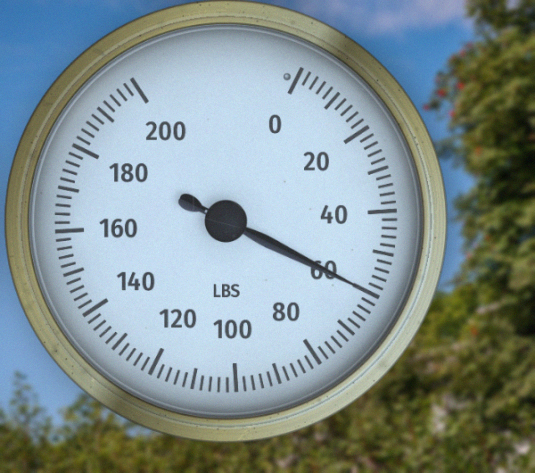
60,lb
